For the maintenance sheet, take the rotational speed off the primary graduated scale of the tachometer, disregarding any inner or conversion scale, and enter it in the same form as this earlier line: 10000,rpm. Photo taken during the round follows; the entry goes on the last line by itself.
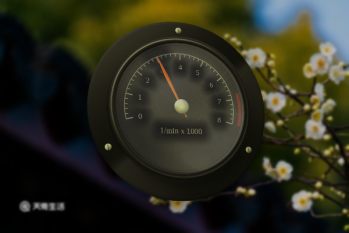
3000,rpm
